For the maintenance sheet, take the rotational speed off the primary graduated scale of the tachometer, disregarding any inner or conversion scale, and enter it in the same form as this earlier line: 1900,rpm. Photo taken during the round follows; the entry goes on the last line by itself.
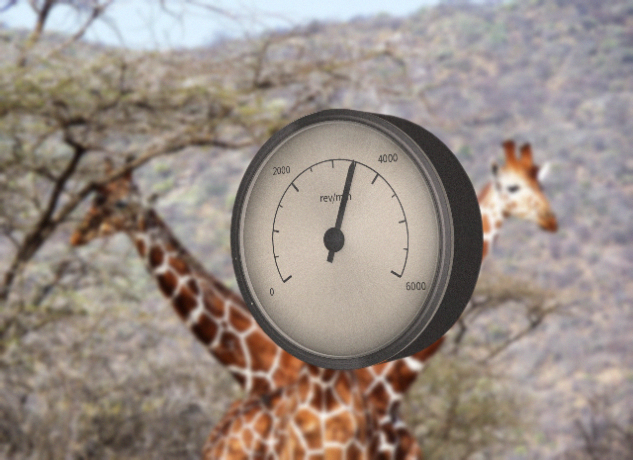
3500,rpm
